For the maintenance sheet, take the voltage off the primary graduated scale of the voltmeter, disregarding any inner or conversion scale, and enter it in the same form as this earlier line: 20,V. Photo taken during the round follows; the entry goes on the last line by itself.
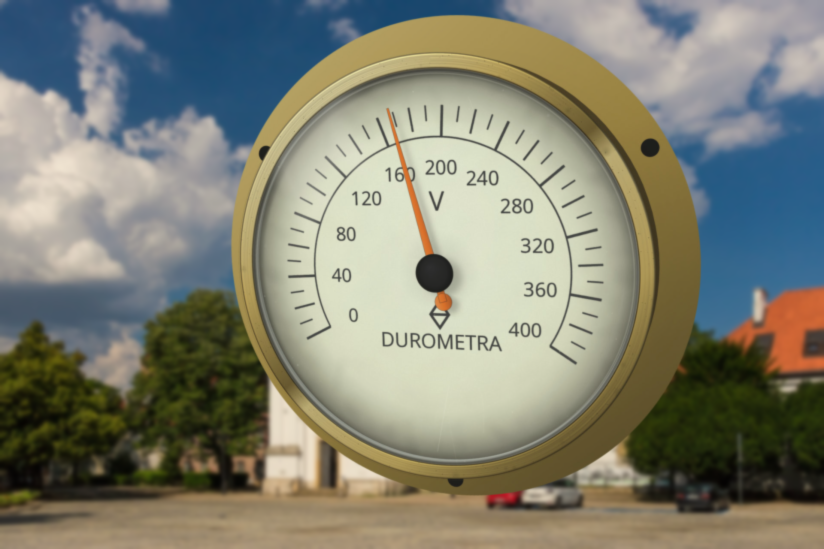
170,V
